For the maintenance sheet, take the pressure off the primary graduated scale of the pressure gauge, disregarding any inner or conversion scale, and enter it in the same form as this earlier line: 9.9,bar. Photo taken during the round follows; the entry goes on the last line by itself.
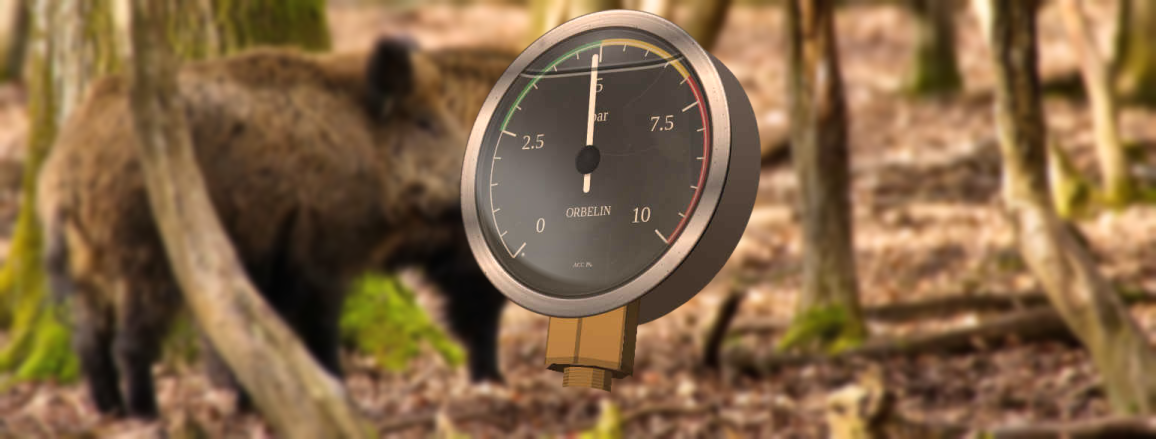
5,bar
